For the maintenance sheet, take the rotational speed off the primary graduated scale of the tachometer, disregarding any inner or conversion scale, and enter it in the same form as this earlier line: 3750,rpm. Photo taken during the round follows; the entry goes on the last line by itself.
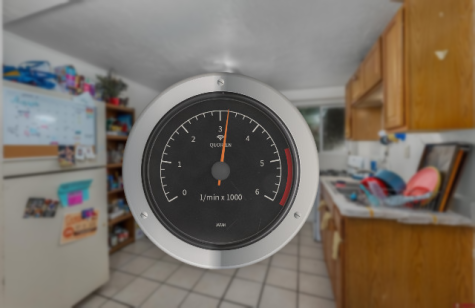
3200,rpm
